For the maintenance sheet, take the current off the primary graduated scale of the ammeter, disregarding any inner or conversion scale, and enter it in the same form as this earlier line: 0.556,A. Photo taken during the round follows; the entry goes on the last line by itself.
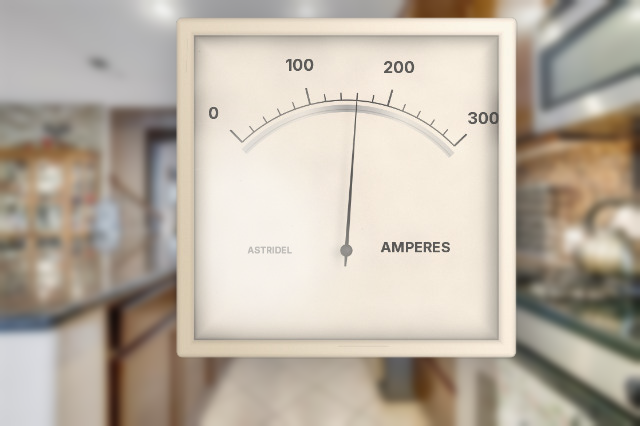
160,A
